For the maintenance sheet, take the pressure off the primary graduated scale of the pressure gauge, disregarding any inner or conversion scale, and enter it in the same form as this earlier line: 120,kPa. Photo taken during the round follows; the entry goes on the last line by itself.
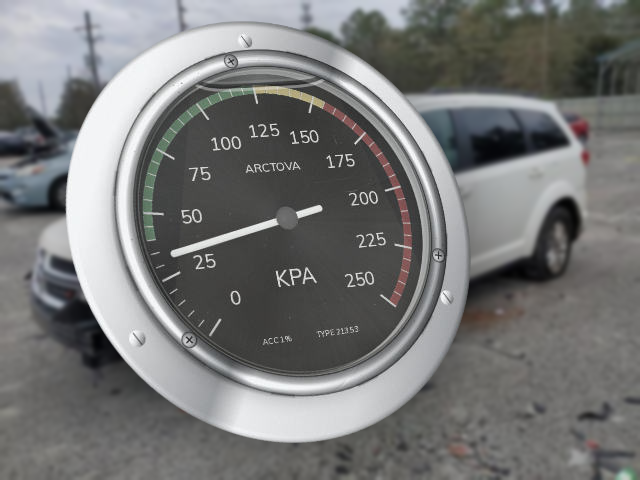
32.5,kPa
